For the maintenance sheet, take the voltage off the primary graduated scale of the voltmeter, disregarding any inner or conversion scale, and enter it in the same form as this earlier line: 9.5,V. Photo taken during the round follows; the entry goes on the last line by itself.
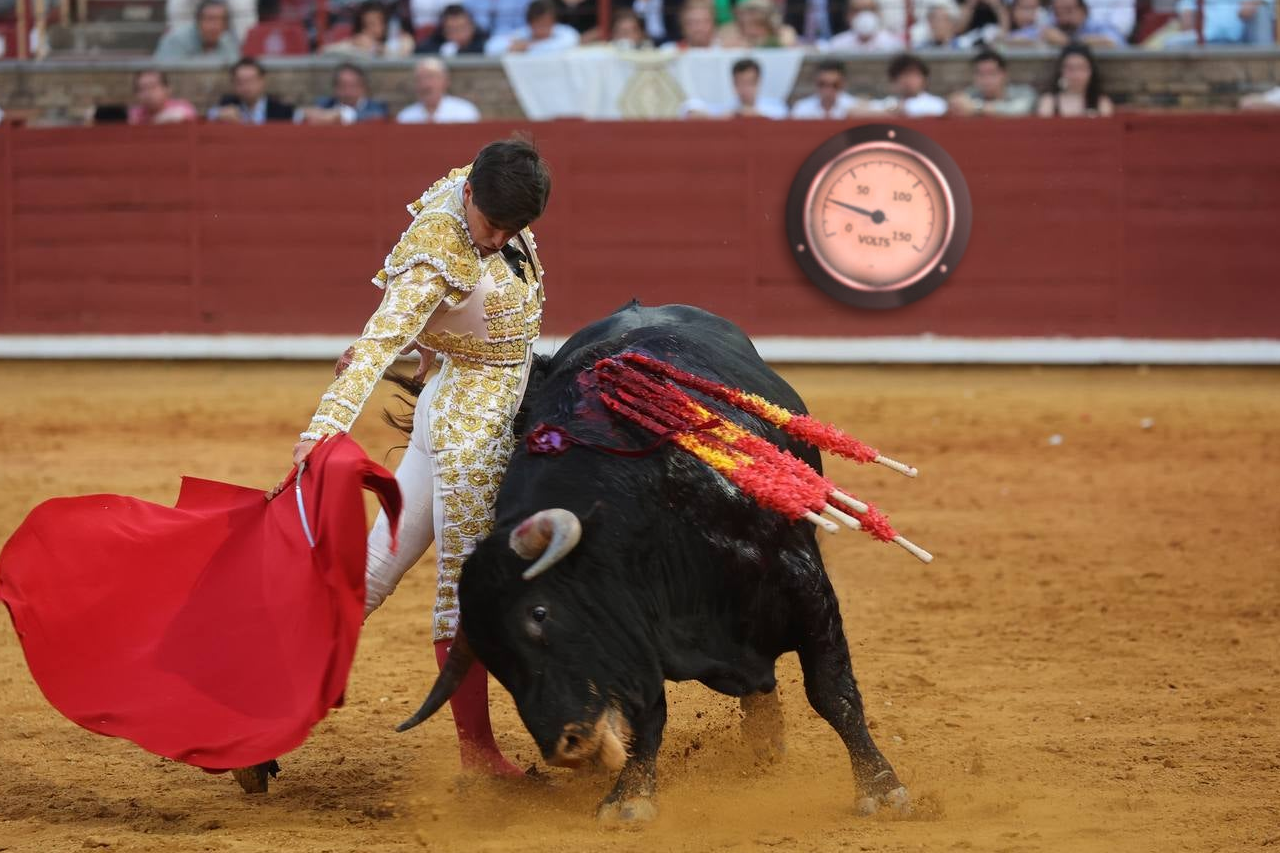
25,V
